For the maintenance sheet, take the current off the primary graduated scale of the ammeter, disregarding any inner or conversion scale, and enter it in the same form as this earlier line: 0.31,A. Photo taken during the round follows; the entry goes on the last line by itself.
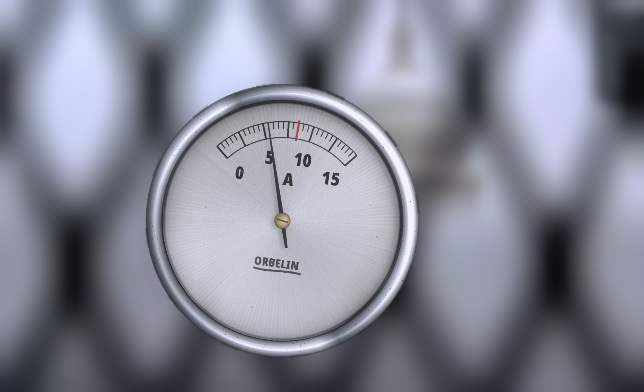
5.5,A
